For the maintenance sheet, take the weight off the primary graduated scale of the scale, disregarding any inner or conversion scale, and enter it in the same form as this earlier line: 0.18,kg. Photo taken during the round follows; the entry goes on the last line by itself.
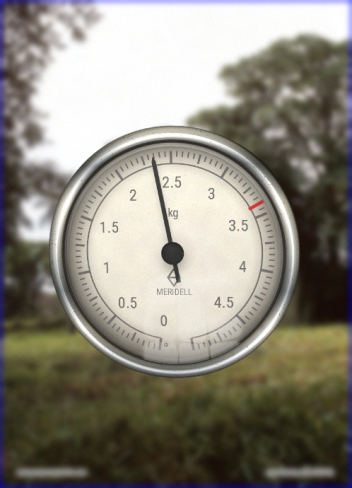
2.35,kg
